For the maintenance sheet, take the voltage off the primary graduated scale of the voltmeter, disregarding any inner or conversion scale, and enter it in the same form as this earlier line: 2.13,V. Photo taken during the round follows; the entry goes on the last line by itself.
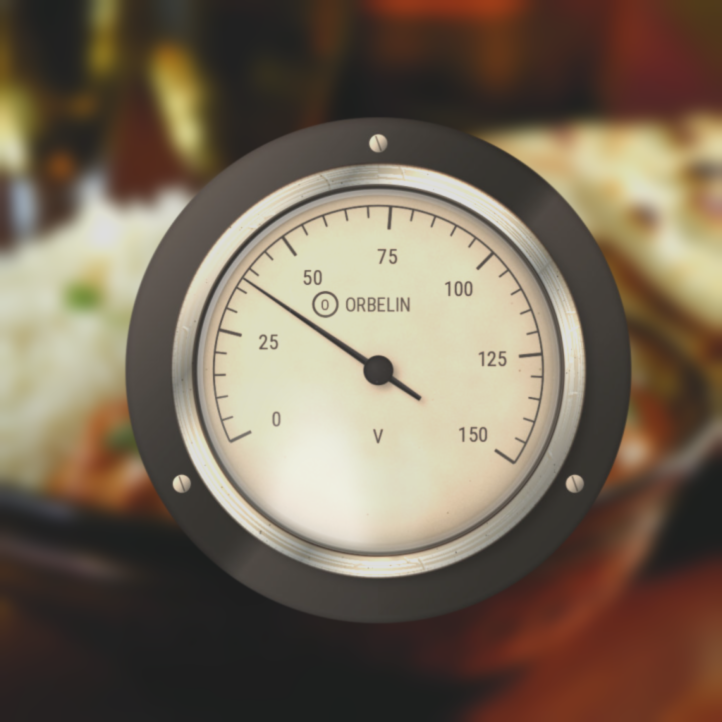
37.5,V
